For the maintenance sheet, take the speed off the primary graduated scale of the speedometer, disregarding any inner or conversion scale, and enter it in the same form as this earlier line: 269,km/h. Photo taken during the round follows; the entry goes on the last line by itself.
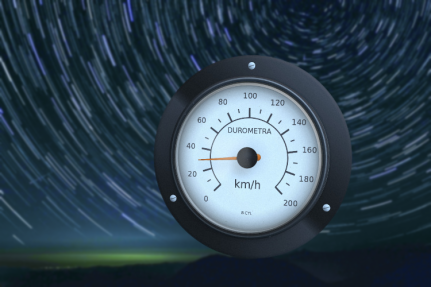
30,km/h
